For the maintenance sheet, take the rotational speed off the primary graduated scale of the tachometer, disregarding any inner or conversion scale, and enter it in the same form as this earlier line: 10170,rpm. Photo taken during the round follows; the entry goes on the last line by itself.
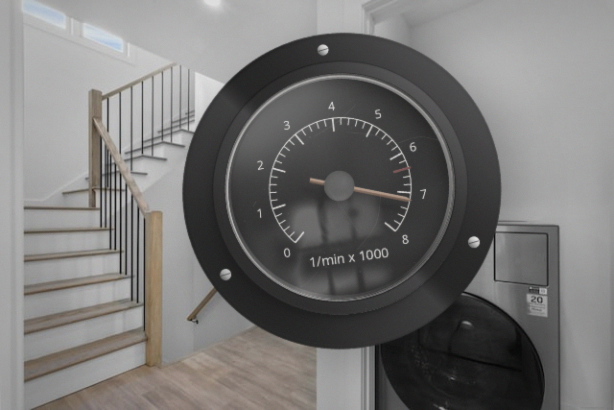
7200,rpm
